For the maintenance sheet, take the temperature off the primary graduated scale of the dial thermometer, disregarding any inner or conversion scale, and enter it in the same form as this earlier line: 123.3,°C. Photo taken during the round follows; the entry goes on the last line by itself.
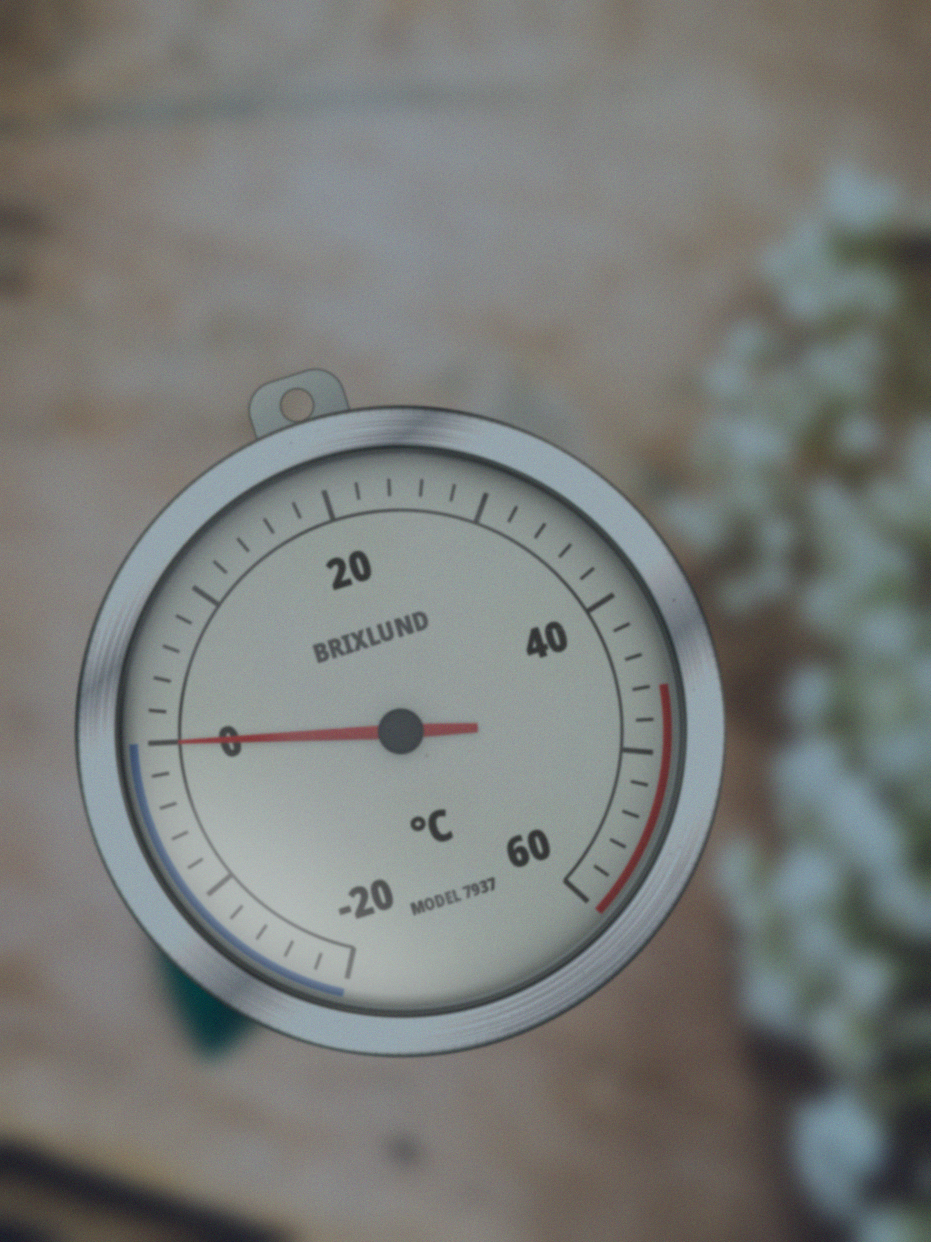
0,°C
